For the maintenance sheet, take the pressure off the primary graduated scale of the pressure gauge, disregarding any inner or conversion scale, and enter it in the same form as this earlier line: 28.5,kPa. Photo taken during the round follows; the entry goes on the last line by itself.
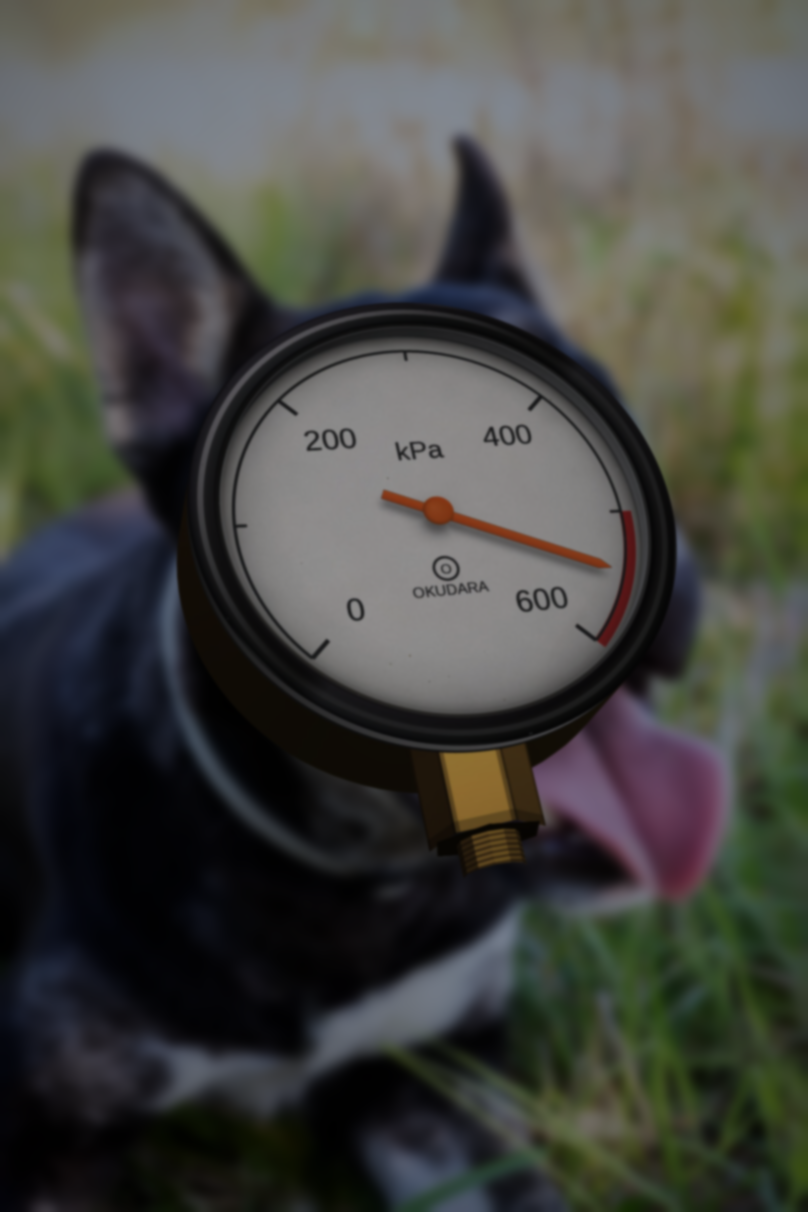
550,kPa
